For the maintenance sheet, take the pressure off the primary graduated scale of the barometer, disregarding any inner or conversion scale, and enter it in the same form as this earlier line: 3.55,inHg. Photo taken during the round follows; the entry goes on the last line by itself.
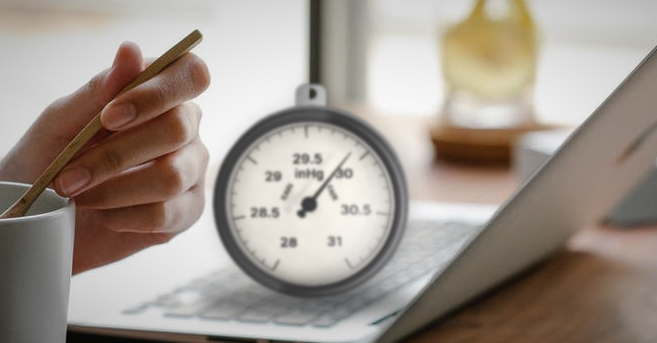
29.9,inHg
